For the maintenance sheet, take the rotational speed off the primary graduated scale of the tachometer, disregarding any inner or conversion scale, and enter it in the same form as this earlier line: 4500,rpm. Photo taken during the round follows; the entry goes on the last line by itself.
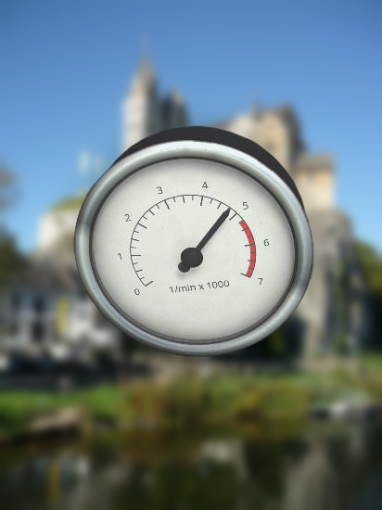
4750,rpm
